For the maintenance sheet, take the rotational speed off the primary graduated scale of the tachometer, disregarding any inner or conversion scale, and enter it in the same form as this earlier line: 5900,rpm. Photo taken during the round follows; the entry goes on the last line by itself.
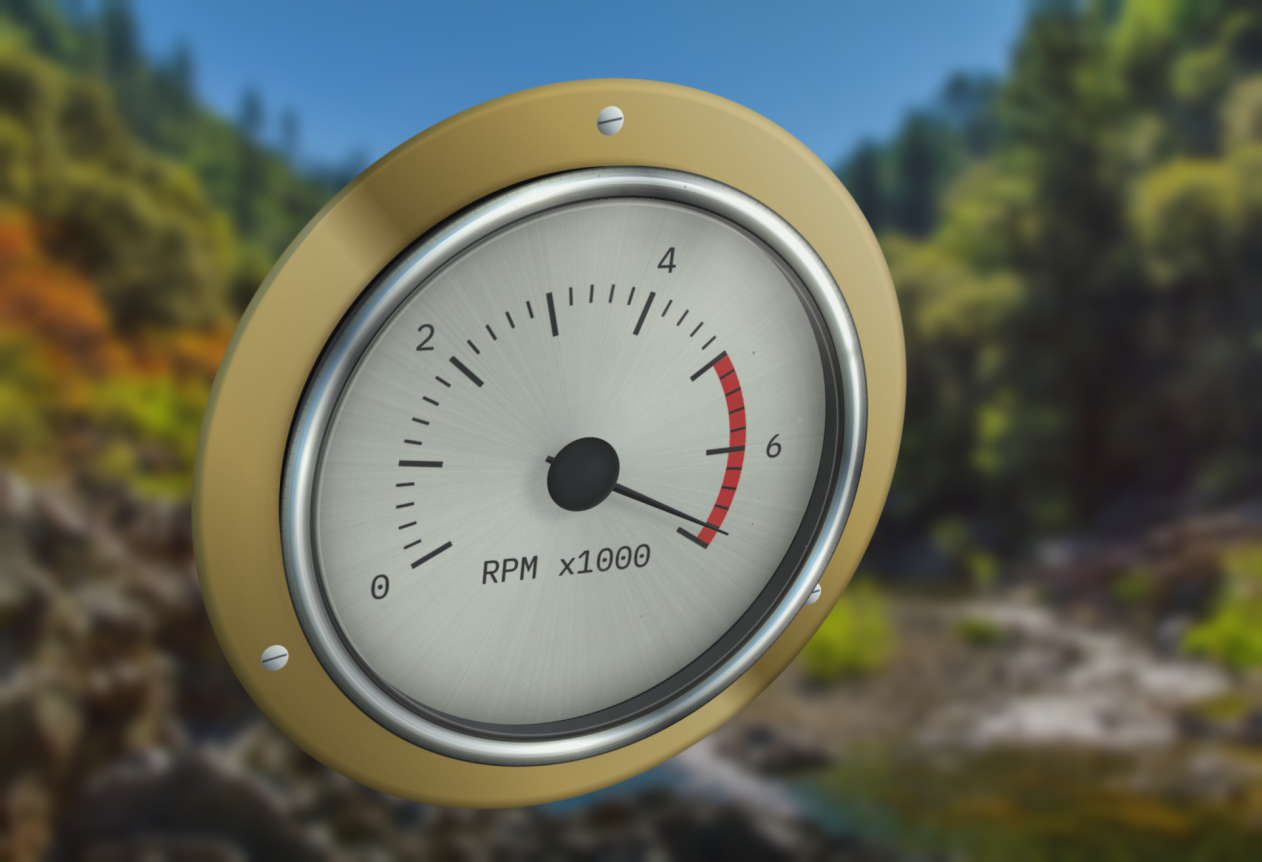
6800,rpm
